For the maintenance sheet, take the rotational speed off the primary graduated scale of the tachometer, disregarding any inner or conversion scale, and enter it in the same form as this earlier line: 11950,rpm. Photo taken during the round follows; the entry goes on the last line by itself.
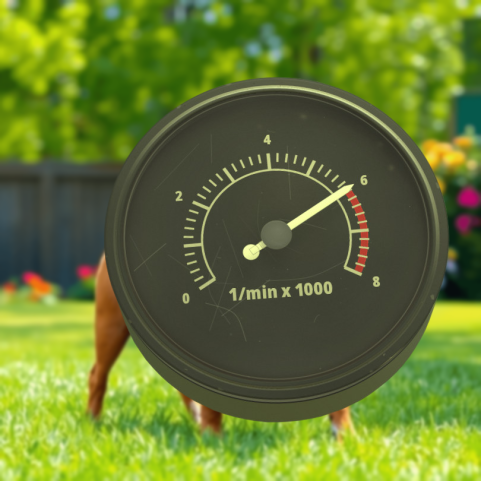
6000,rpm
